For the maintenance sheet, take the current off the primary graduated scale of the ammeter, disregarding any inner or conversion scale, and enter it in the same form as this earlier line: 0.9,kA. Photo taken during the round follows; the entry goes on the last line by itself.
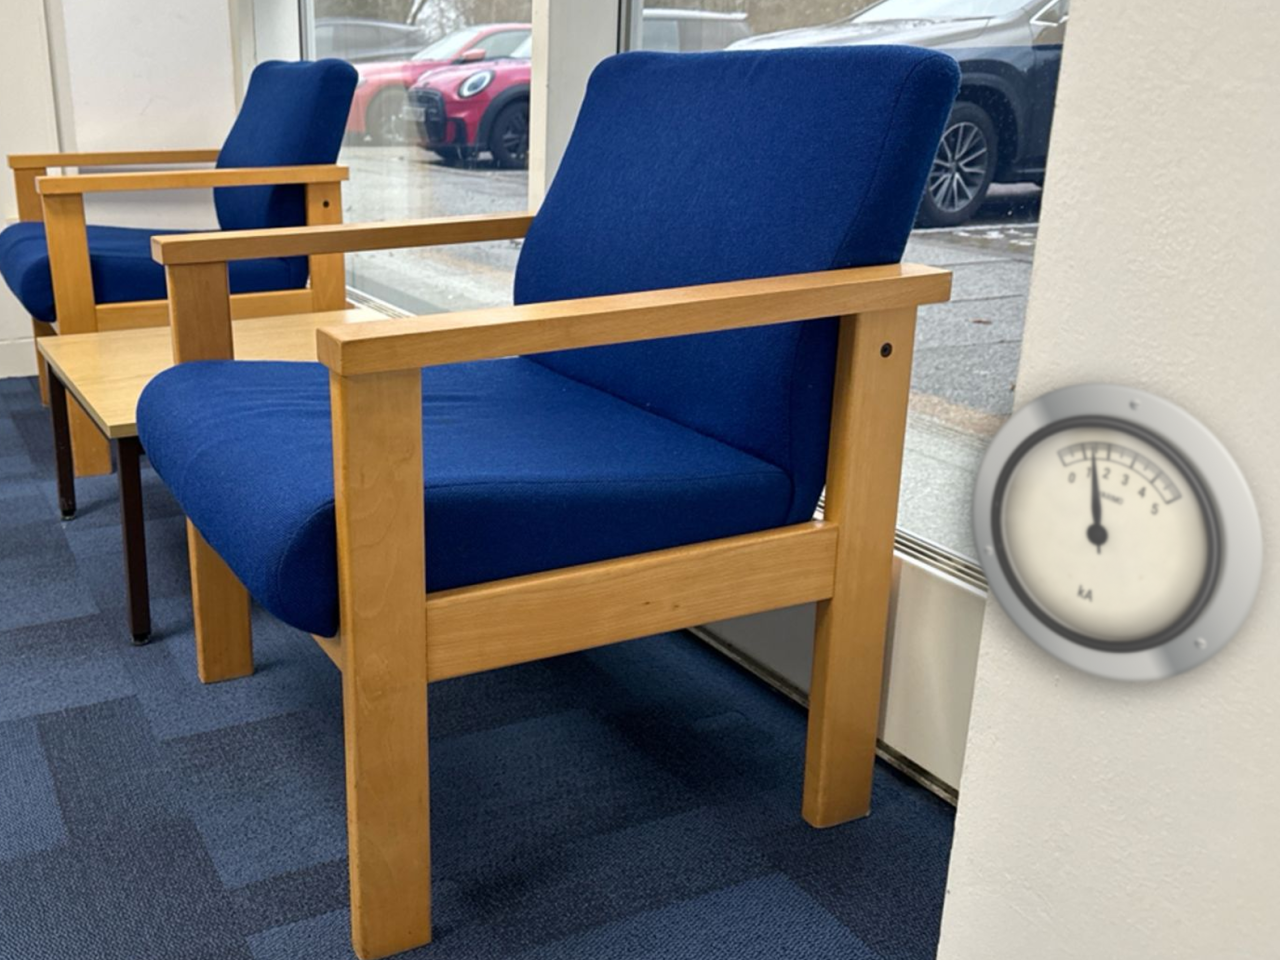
1.5,kA
